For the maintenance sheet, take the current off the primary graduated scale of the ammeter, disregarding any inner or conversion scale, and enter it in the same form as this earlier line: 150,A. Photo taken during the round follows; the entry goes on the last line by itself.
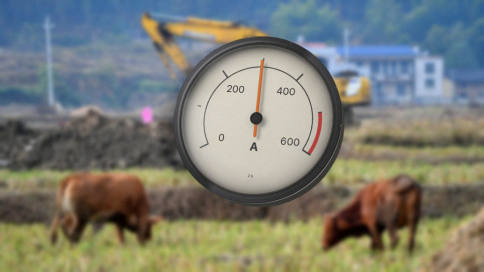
300,A
